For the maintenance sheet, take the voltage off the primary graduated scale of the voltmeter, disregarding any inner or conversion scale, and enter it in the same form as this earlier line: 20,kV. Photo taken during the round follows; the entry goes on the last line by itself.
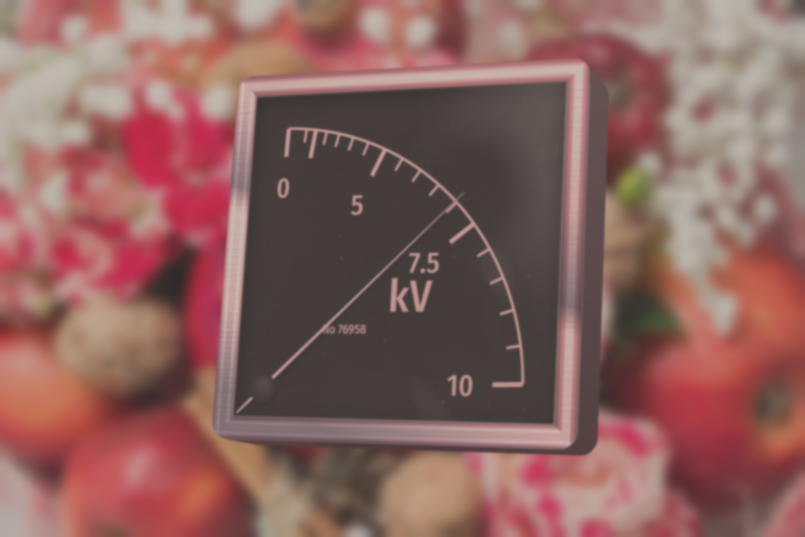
7,kV
